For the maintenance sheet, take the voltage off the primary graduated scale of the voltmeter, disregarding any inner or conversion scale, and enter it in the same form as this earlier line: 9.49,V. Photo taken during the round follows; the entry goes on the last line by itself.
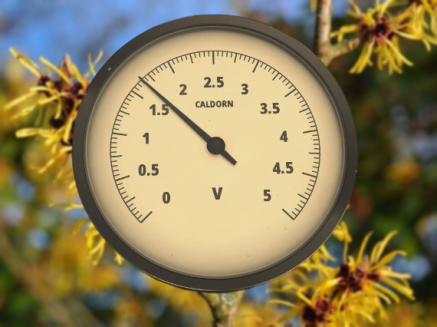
1.65,V
